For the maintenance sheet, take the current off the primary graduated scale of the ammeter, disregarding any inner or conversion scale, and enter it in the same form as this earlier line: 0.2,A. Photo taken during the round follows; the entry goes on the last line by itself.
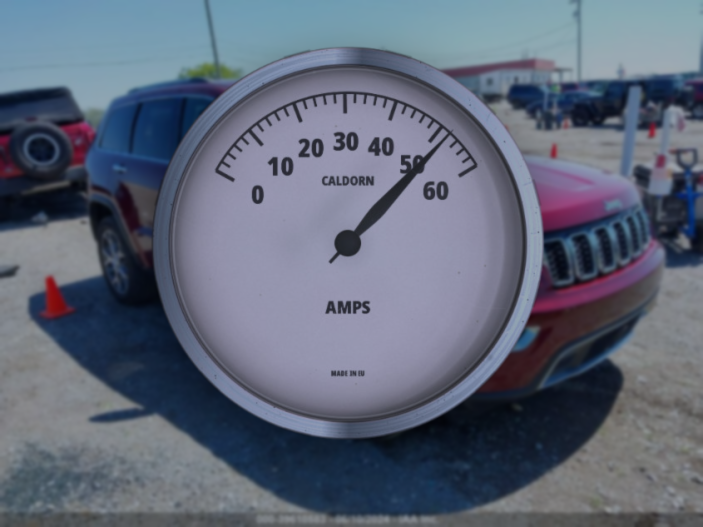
52,A
